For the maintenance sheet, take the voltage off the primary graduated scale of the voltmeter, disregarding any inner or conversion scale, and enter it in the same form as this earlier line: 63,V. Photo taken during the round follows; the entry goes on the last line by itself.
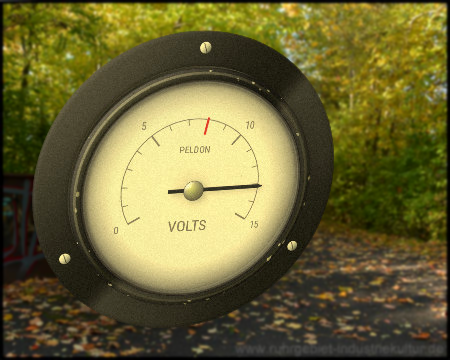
13,V
